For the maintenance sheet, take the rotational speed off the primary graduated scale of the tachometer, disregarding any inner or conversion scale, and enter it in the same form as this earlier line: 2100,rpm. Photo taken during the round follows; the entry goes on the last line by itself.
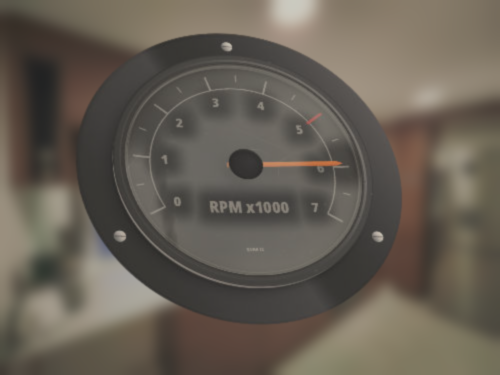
6000,rpm
